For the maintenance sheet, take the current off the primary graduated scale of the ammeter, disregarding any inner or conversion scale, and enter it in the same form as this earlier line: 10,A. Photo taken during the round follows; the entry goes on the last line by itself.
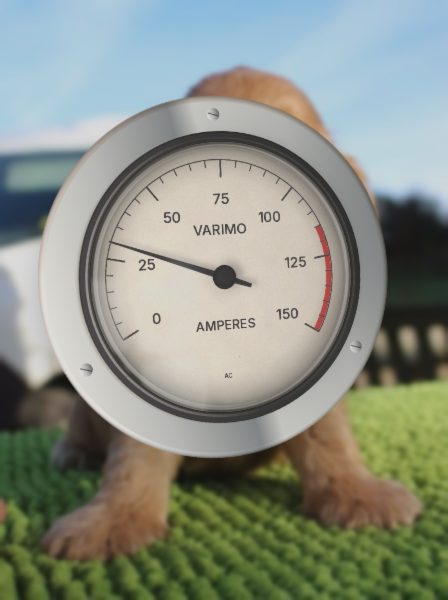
30,A
